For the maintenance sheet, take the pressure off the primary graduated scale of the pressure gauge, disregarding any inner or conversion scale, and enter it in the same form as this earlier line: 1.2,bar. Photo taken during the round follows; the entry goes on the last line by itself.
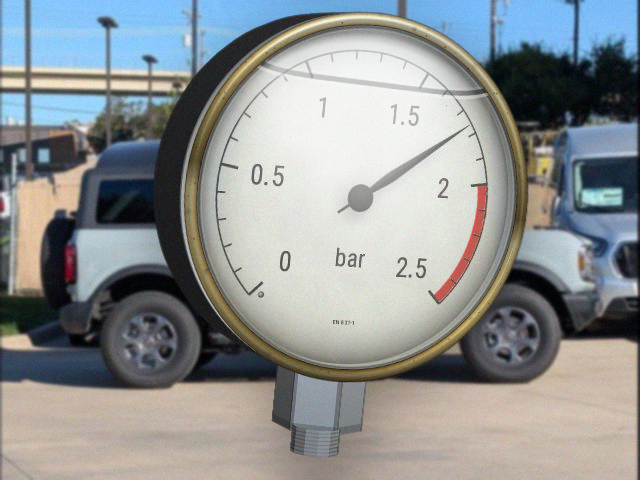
1.75,bar
